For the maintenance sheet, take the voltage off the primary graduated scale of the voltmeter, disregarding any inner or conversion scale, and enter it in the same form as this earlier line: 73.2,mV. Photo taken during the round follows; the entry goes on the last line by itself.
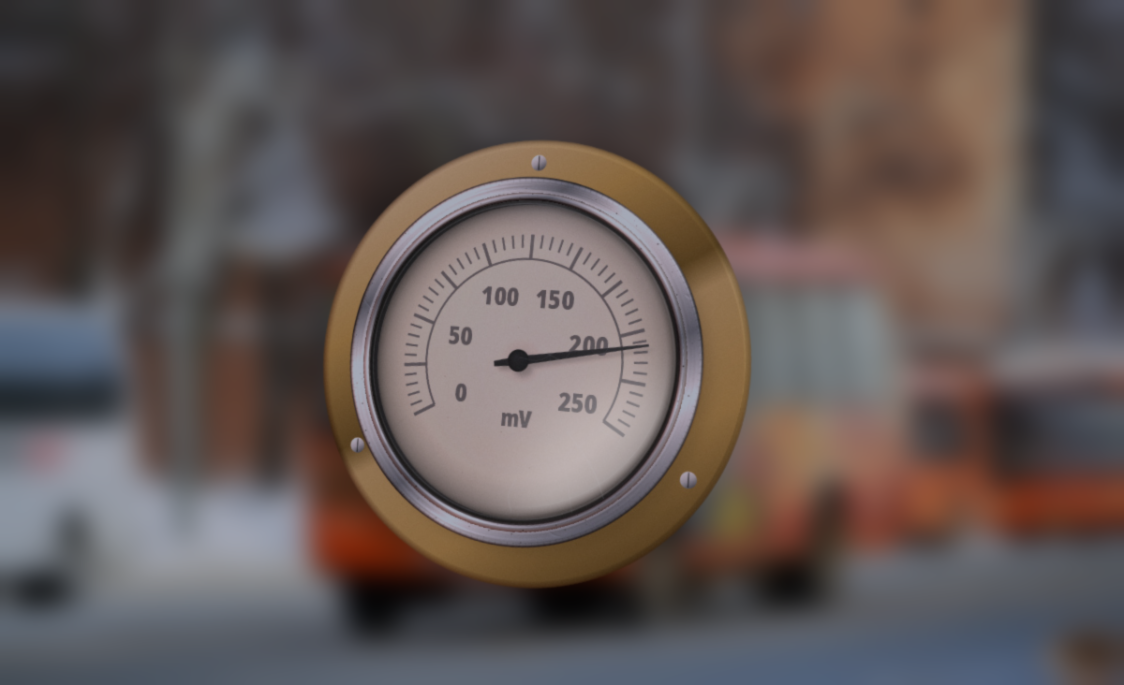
207.5,mV
